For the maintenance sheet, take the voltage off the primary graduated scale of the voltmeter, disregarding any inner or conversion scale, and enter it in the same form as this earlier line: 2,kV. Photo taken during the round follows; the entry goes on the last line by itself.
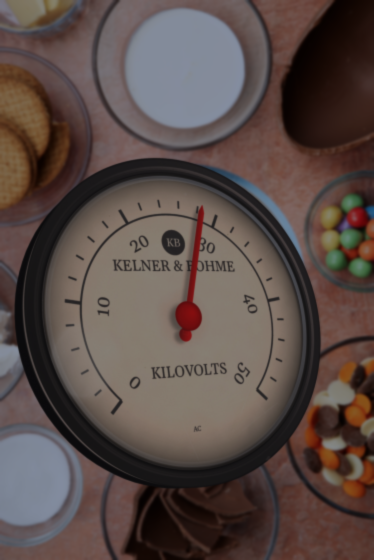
28,kV
